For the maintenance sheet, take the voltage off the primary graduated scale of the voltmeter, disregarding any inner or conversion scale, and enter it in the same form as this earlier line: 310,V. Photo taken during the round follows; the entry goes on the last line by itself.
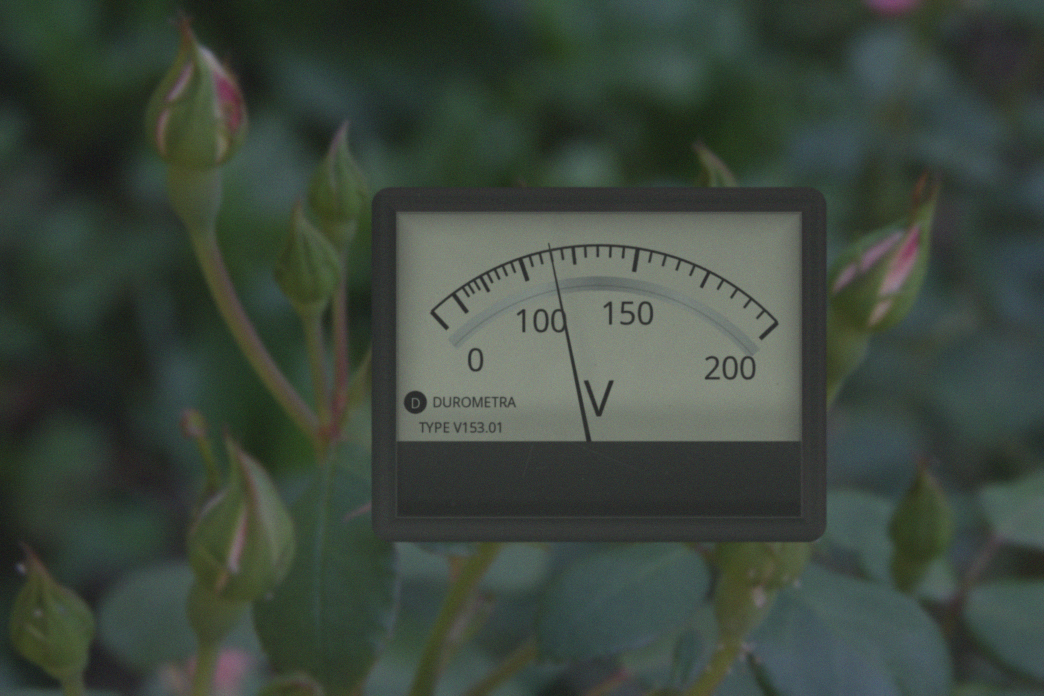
115,V
